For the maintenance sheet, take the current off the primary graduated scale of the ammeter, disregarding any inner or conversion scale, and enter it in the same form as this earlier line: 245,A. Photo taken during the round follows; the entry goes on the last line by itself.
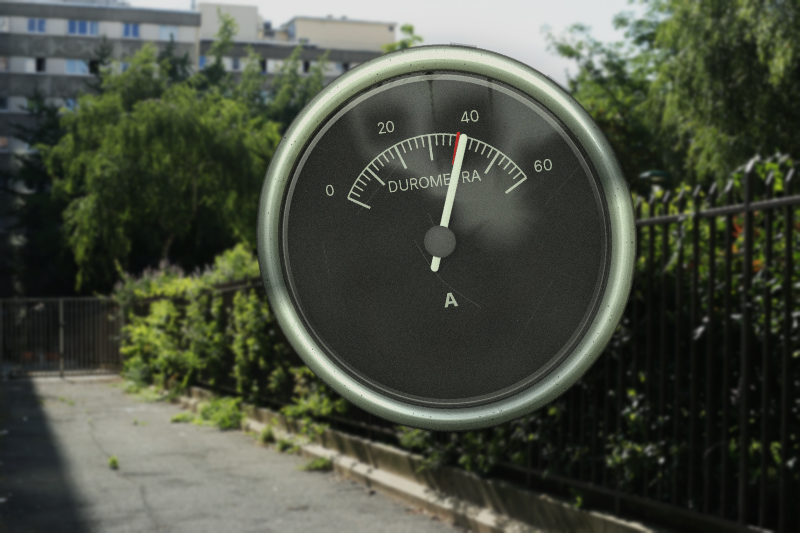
40,A
